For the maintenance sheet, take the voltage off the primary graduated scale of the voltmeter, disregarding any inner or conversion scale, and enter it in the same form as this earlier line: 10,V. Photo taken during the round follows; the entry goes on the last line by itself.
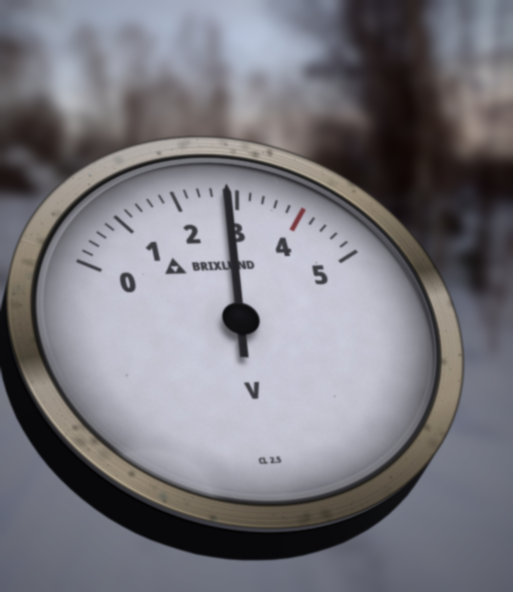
2.8,V
